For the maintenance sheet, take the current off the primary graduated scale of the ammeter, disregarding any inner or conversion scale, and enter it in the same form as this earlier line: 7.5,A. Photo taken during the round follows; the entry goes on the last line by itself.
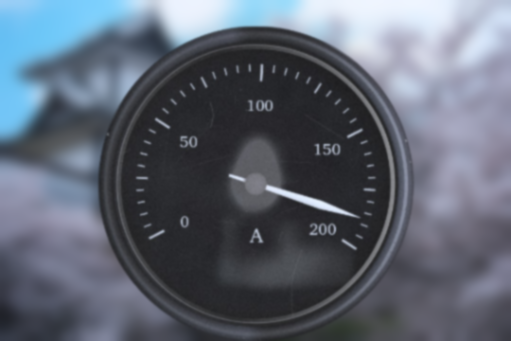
187.5,A
